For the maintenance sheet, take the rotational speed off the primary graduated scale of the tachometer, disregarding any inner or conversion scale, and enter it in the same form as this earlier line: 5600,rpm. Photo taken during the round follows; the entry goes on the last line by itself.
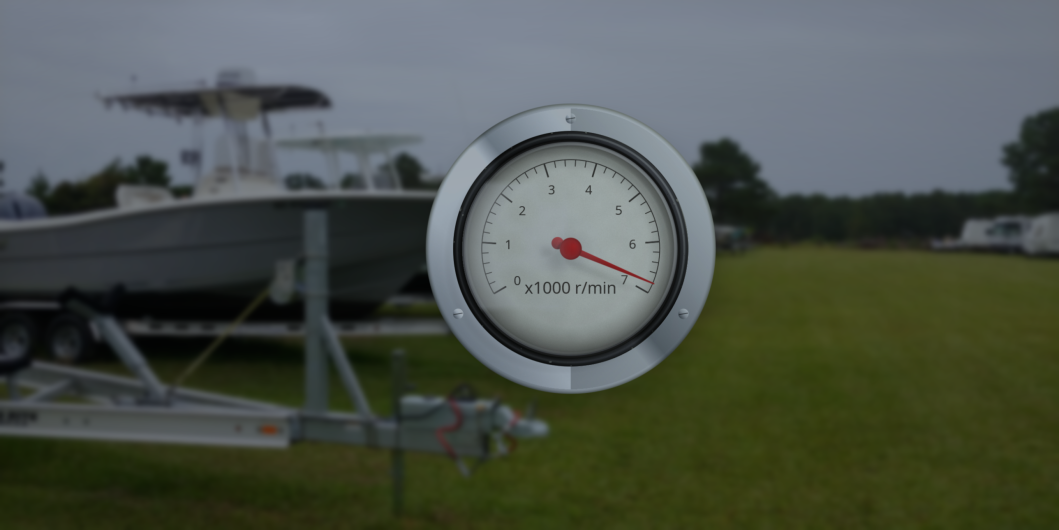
6800,rpm
